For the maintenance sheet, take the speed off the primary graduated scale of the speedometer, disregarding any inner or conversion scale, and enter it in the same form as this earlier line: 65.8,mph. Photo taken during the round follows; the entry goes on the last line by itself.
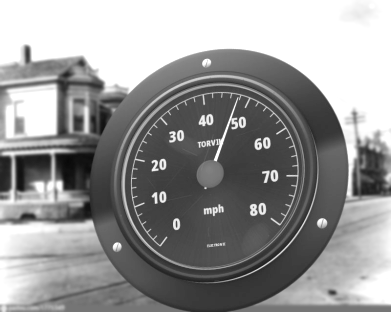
48,mph
